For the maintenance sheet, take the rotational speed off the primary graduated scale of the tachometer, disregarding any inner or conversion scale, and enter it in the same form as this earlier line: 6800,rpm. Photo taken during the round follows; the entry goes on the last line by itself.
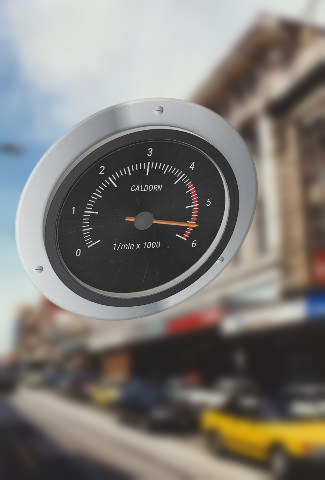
5500,rpm
